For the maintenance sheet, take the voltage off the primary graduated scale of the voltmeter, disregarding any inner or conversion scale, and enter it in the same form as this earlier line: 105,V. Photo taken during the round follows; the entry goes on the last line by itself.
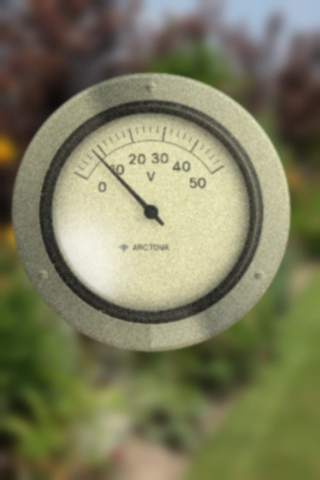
8,V
